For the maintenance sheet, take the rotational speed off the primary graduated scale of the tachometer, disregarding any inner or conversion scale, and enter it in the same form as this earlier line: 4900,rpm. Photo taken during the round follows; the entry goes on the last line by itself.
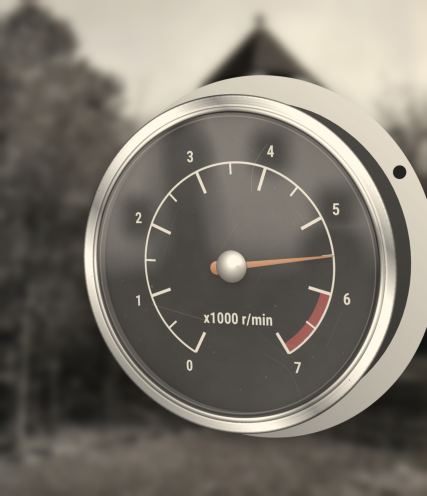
5500,rpm
